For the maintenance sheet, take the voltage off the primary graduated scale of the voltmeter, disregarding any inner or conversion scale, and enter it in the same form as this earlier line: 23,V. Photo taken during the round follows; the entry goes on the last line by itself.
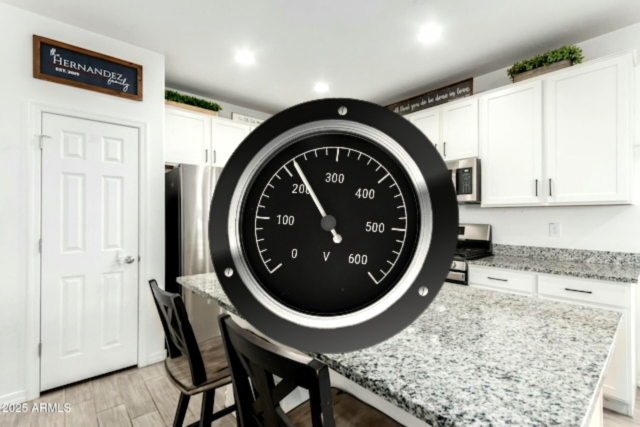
220,V
